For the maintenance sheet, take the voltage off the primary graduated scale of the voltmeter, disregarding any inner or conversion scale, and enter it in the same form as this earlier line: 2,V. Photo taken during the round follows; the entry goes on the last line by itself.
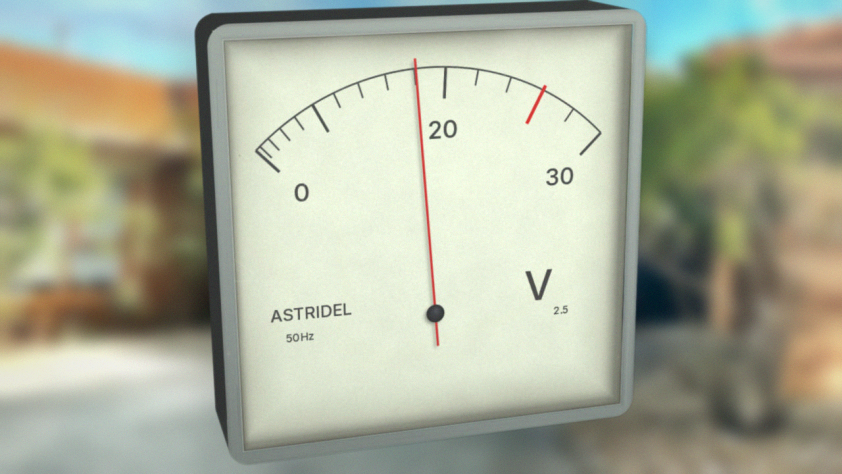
18,V
